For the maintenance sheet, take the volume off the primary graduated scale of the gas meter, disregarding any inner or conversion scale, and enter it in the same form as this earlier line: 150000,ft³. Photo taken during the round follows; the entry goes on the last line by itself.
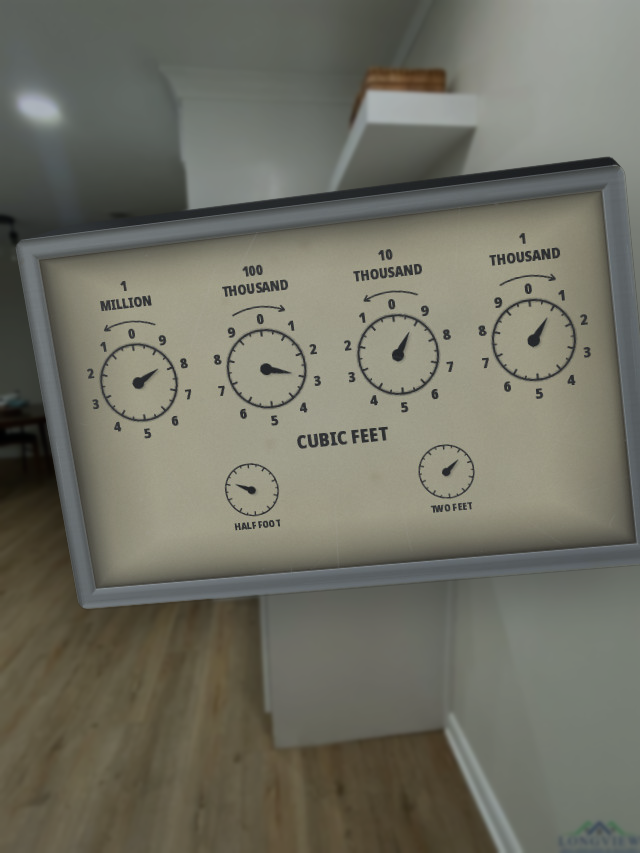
829100,ft³
